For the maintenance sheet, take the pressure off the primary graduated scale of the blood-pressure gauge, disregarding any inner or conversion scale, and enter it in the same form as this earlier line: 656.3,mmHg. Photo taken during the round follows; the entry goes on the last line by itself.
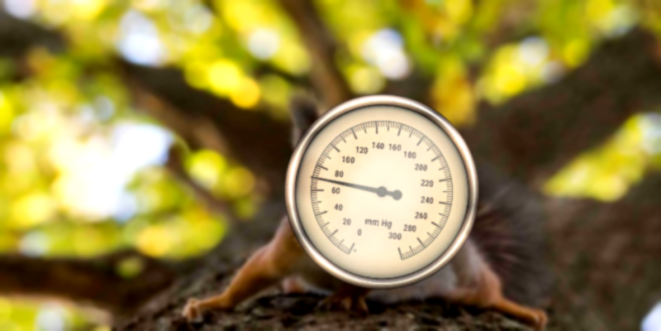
70,mmHg
